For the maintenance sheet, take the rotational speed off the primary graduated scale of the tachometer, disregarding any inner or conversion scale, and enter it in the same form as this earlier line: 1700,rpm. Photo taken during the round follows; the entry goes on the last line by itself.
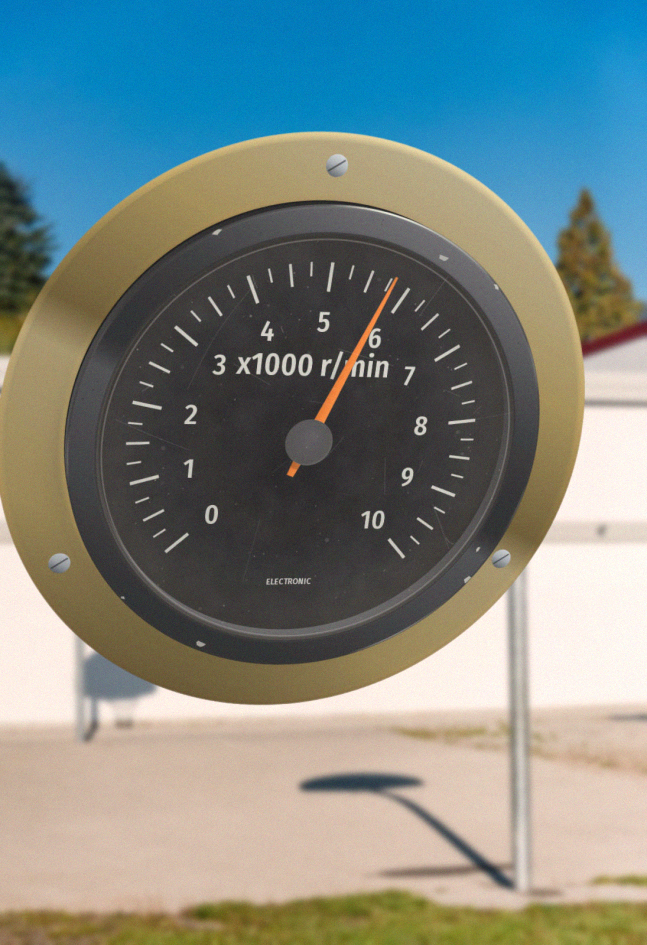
5750,rpm
